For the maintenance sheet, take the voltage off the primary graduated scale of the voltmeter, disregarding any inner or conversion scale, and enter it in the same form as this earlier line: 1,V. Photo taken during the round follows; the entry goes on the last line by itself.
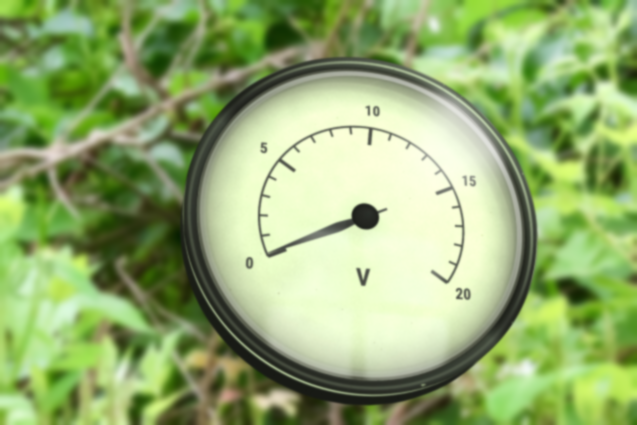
0,V
